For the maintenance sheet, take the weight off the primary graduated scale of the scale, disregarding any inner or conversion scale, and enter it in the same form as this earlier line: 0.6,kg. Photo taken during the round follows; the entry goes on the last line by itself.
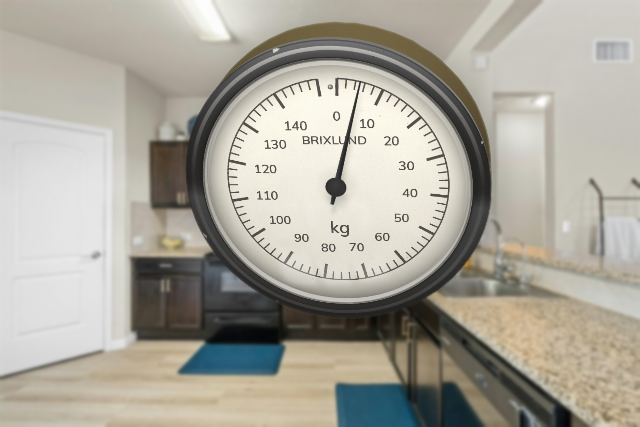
5,kg
